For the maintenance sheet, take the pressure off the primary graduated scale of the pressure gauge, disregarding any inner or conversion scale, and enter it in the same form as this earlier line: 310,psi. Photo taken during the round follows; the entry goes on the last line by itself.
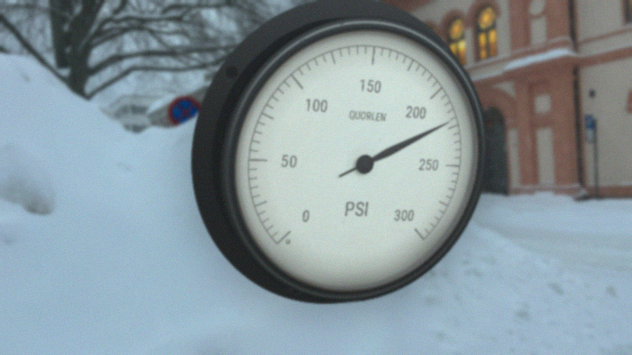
220,psi
